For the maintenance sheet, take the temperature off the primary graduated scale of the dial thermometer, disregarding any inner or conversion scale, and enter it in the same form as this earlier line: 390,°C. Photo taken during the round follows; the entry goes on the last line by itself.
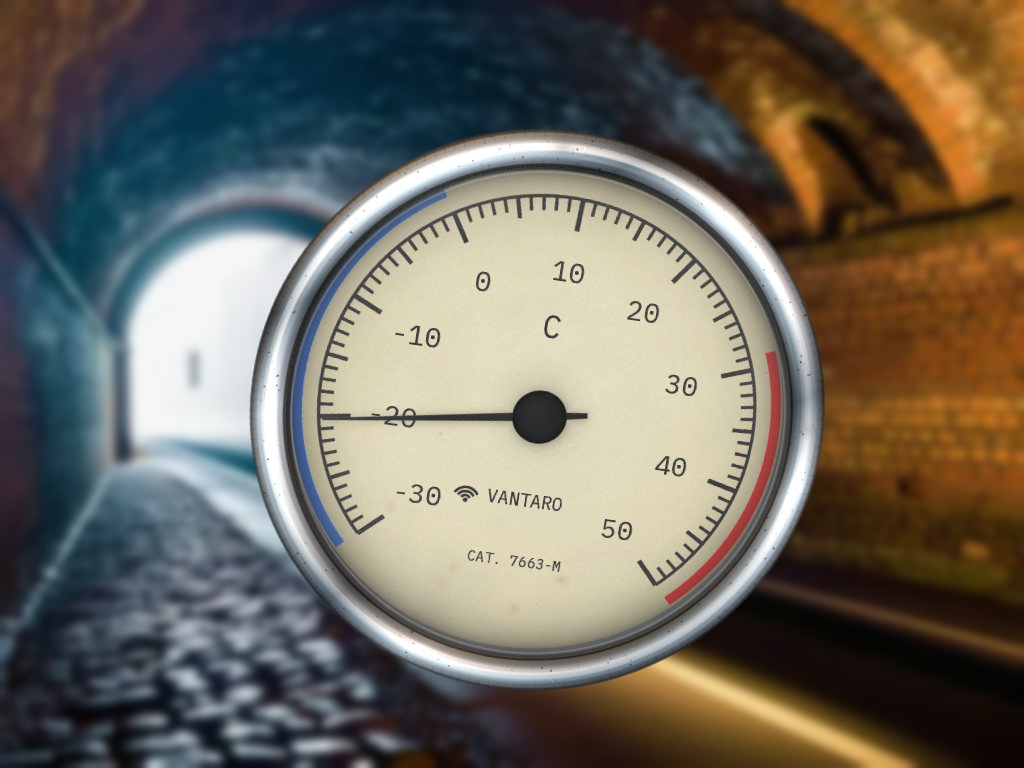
-20,°C
